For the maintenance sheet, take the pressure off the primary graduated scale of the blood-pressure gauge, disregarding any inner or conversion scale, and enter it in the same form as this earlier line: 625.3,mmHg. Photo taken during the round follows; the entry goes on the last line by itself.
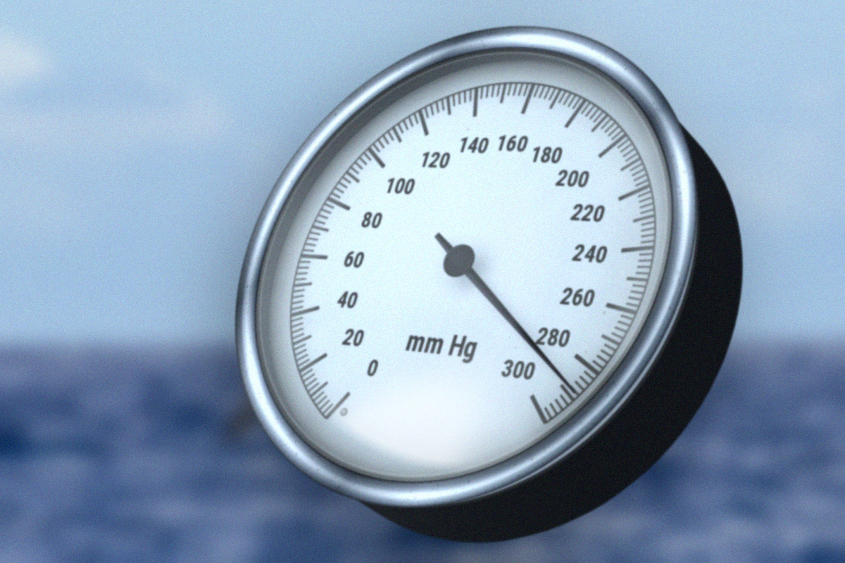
288,mmHg
